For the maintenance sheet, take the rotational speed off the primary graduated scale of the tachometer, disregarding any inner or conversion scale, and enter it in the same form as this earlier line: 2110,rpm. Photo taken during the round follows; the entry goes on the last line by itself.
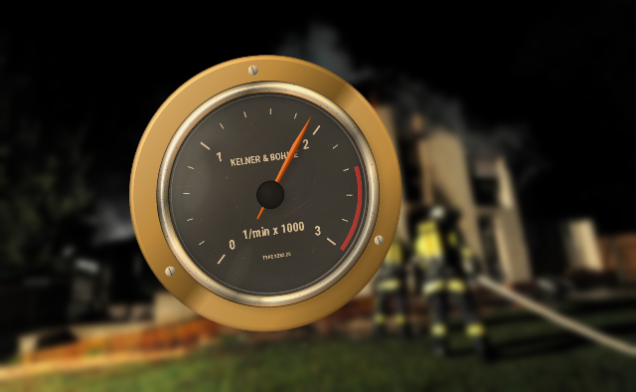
1900,rpm
